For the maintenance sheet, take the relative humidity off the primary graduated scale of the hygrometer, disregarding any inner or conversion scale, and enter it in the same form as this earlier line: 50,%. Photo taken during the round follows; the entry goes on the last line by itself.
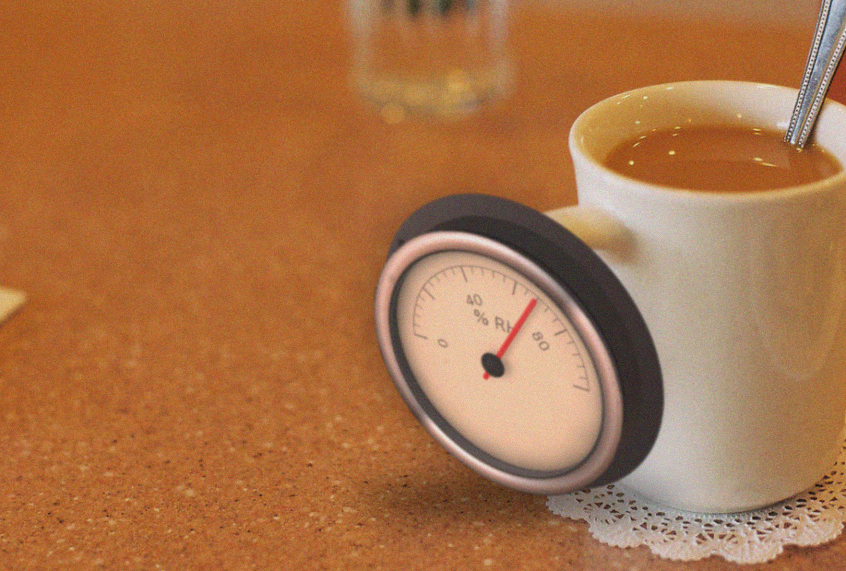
68,%
